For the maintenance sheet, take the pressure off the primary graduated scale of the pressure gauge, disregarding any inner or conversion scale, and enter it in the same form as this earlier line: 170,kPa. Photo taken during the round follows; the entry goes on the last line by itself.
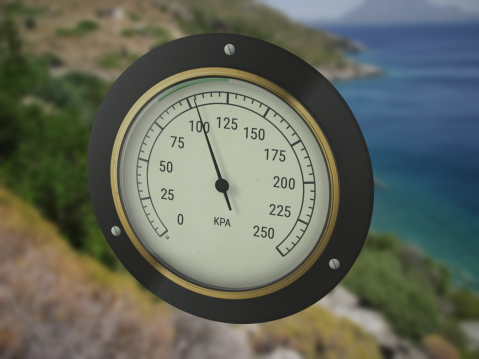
105,kPa
